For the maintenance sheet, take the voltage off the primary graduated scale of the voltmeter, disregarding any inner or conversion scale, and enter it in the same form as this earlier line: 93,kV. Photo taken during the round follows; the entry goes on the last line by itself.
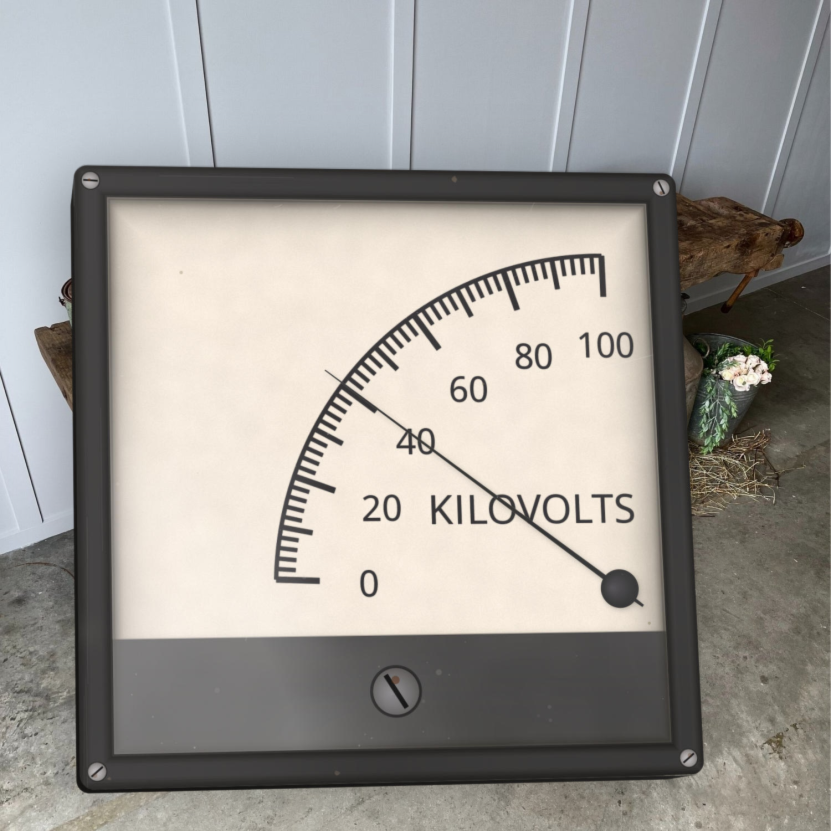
40,kV
